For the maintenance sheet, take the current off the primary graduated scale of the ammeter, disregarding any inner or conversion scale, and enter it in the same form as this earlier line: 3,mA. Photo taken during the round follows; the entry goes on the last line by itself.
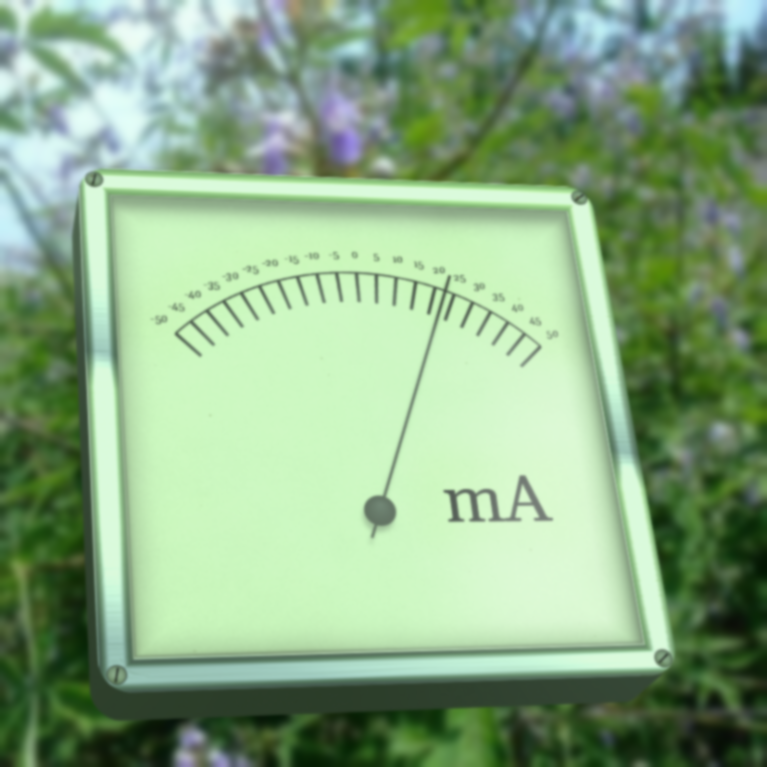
22.5,mA
